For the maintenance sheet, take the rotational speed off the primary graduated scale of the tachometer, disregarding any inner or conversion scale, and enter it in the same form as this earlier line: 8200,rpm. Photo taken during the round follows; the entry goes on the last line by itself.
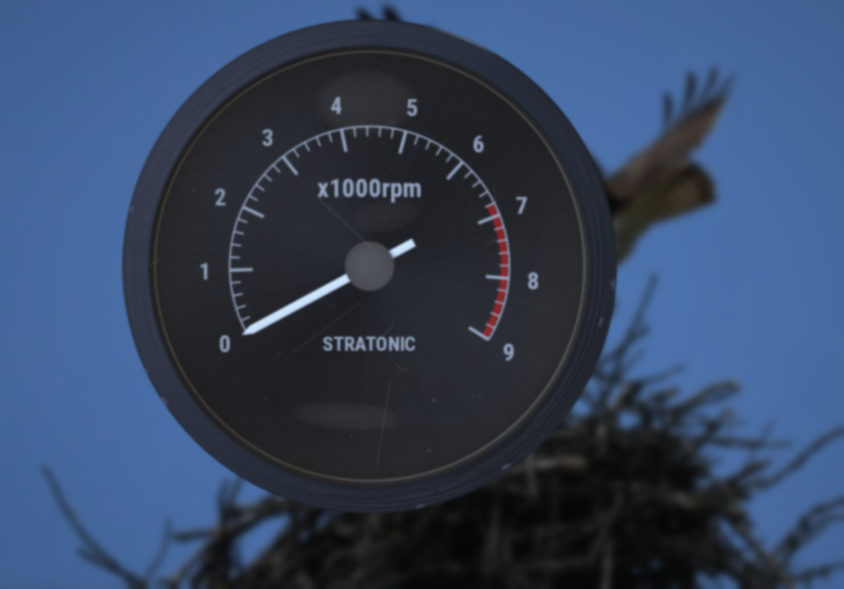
0,rpm
